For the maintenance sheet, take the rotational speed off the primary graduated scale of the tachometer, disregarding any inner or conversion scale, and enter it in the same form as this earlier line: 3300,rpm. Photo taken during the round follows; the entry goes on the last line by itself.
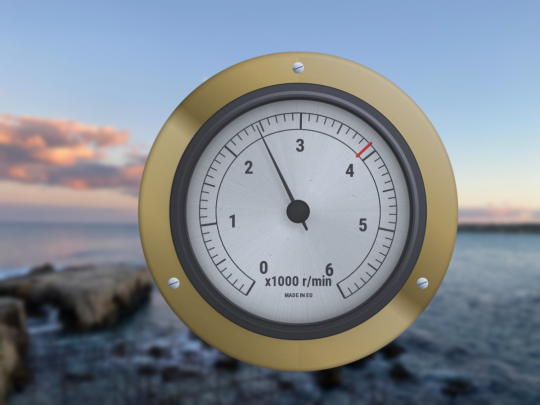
2450,rpm
